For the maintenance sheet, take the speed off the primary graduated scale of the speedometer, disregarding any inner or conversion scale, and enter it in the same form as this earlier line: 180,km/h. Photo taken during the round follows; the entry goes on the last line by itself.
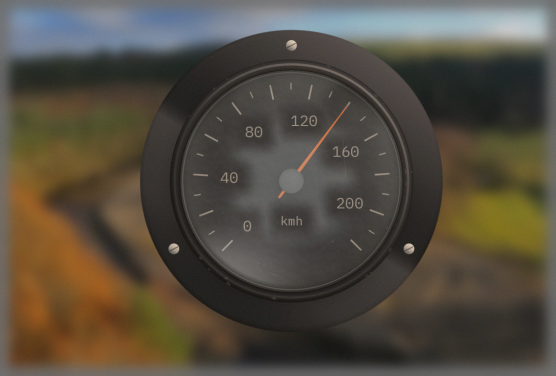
140,km/h
